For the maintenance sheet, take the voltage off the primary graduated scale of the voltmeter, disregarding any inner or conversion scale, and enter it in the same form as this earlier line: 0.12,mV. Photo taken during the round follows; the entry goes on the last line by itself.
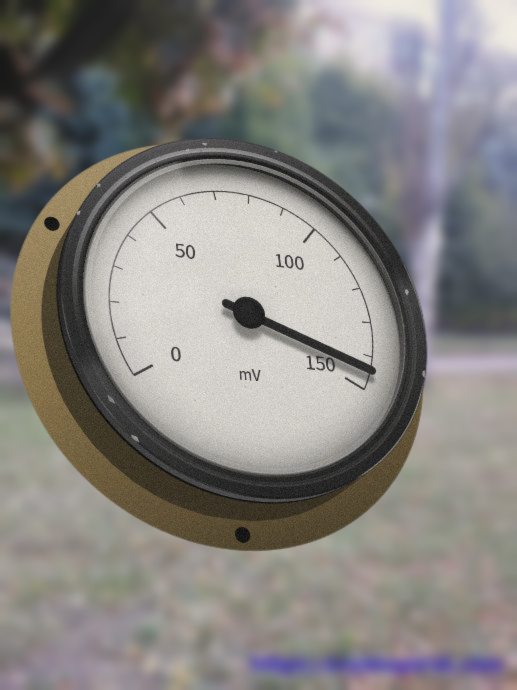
145,mV
